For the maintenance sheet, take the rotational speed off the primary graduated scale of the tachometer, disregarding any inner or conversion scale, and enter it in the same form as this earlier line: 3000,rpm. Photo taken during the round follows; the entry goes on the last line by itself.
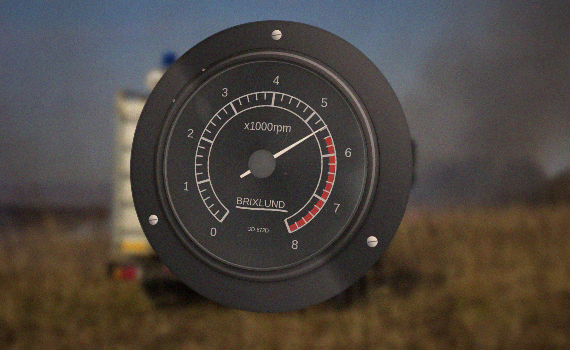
5400,rpm
